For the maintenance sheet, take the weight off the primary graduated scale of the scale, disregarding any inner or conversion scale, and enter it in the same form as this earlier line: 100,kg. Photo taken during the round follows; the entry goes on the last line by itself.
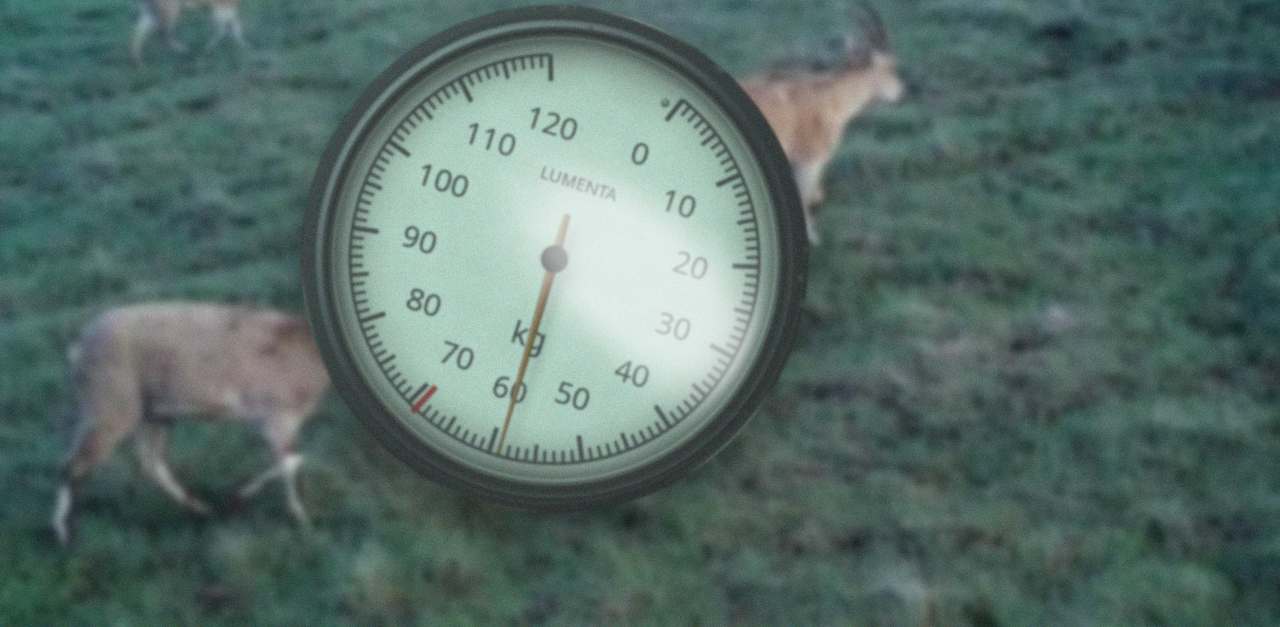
59,kg
